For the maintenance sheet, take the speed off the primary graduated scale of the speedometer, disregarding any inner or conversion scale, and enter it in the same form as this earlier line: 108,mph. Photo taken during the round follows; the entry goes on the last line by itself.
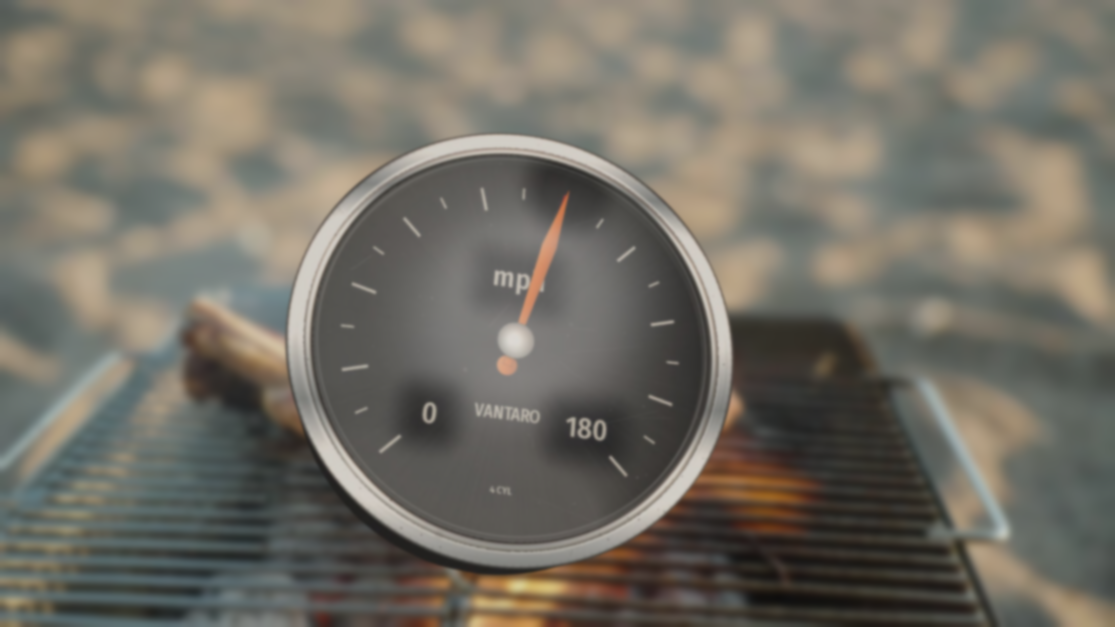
100,mph
